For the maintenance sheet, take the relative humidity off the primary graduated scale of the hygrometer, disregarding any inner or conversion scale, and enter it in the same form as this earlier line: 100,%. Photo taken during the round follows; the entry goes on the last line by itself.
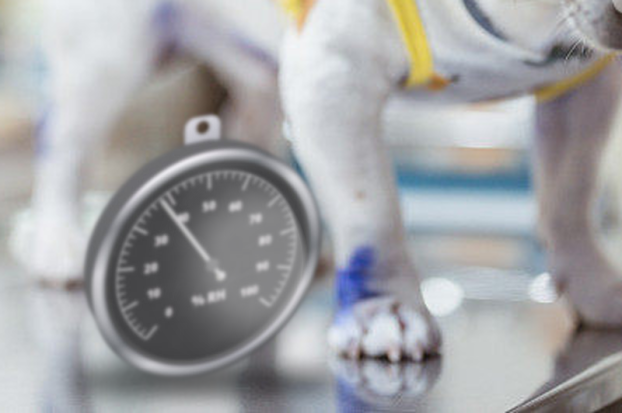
38,%
